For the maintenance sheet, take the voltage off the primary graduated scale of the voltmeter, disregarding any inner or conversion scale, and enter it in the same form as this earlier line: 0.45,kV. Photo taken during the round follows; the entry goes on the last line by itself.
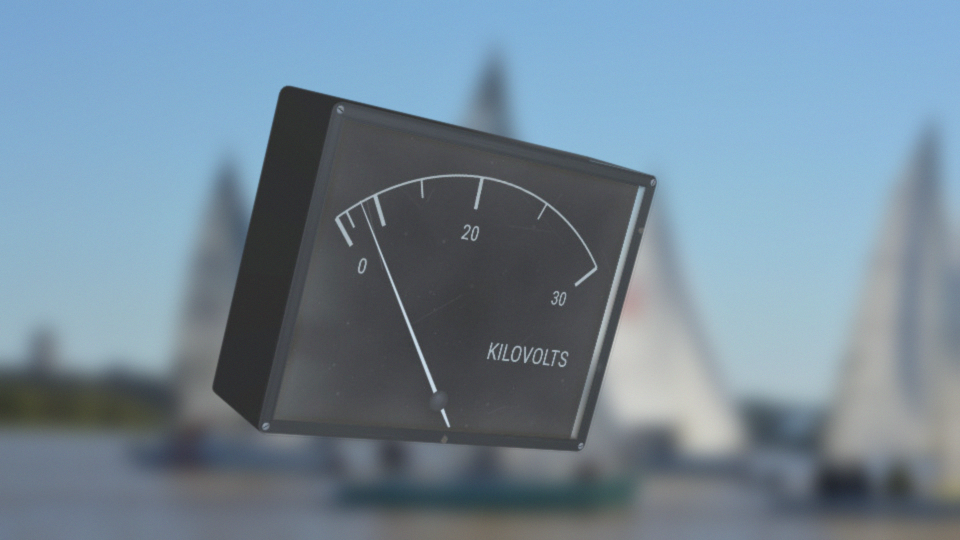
7.5,kV
